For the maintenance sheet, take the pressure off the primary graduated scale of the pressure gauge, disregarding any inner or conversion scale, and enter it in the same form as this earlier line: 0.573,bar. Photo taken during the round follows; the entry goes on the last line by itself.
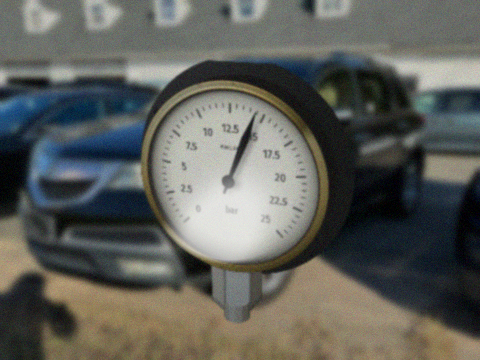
14.5,bar
